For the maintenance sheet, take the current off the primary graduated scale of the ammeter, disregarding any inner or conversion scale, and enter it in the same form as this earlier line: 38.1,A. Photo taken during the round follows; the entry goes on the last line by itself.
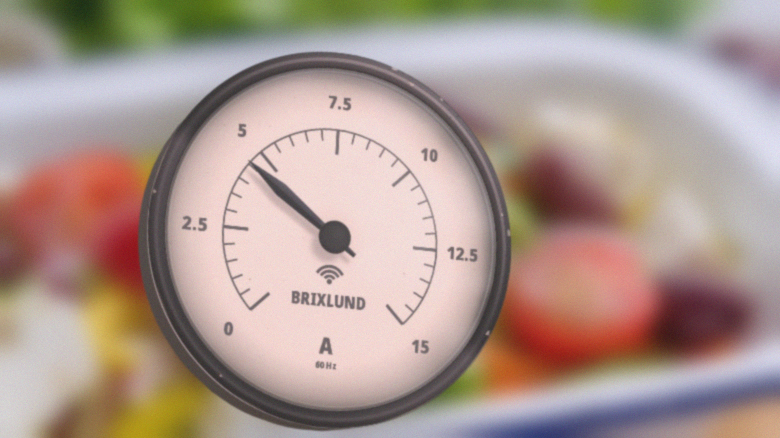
4.5,A
